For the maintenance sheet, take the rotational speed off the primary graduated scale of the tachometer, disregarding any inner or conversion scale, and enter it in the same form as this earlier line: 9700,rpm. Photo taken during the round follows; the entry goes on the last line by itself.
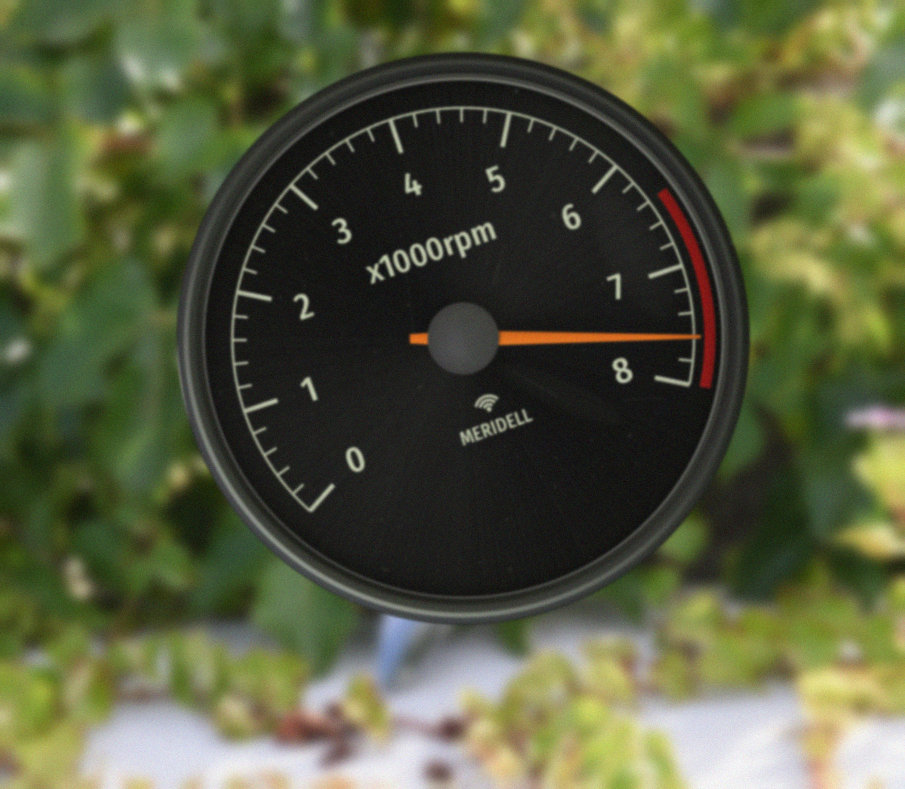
7600,rpm
